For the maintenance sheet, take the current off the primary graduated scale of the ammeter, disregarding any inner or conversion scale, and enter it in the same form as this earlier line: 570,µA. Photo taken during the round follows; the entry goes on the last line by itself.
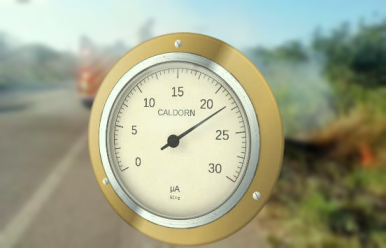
22,µA
